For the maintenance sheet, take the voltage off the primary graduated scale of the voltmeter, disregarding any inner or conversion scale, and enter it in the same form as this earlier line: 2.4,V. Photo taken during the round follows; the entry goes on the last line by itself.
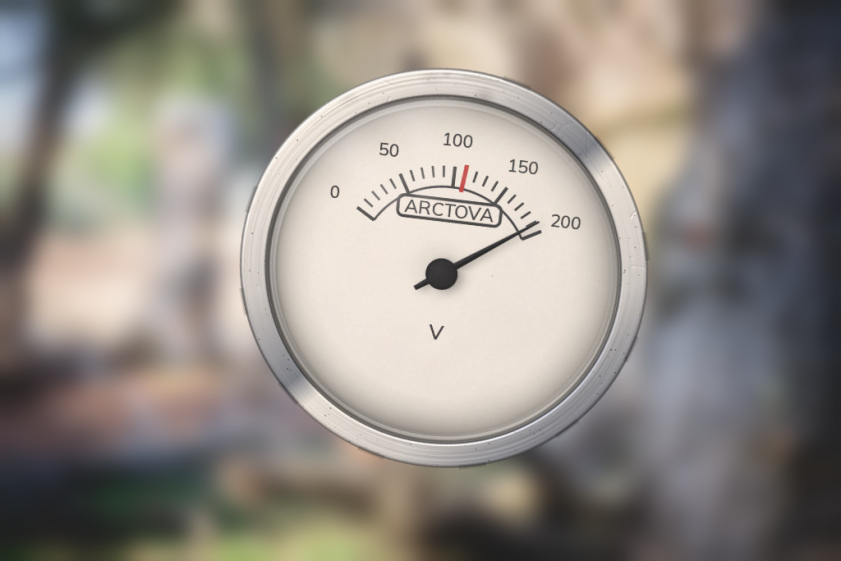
190,V
